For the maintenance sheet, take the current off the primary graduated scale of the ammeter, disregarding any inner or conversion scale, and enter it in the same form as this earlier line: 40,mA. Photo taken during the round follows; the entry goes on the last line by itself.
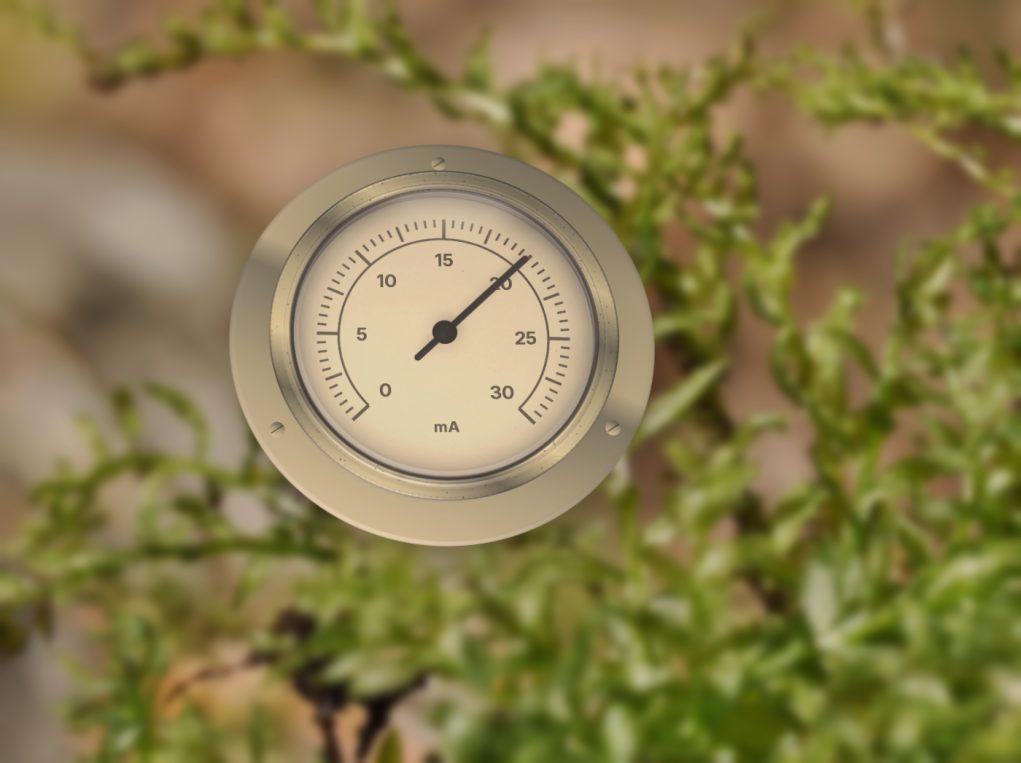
20,mA
